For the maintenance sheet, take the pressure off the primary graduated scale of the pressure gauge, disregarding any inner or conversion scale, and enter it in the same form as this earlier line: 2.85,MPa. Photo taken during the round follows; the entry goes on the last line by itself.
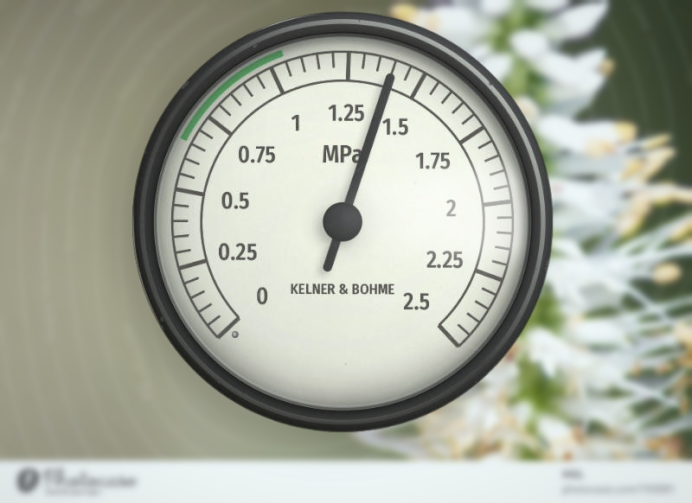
1.4,MPa
